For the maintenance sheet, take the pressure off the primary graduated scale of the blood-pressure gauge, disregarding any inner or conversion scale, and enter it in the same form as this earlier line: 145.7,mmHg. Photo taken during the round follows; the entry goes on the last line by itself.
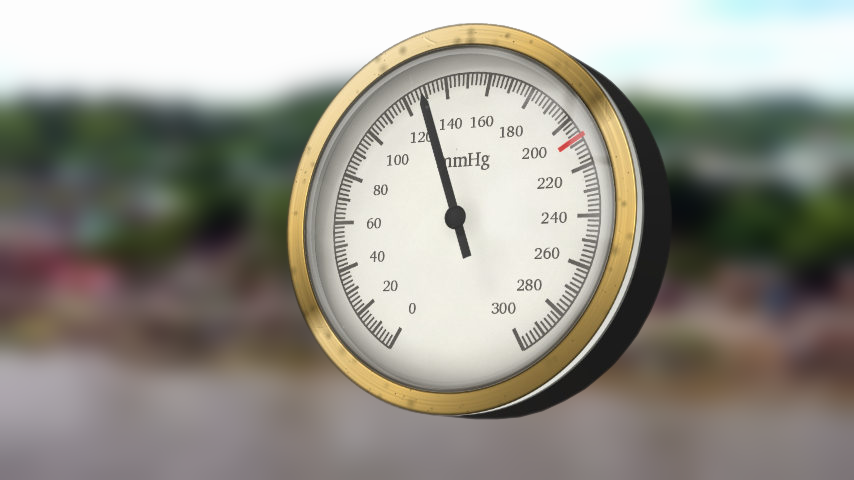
130,mmHg
